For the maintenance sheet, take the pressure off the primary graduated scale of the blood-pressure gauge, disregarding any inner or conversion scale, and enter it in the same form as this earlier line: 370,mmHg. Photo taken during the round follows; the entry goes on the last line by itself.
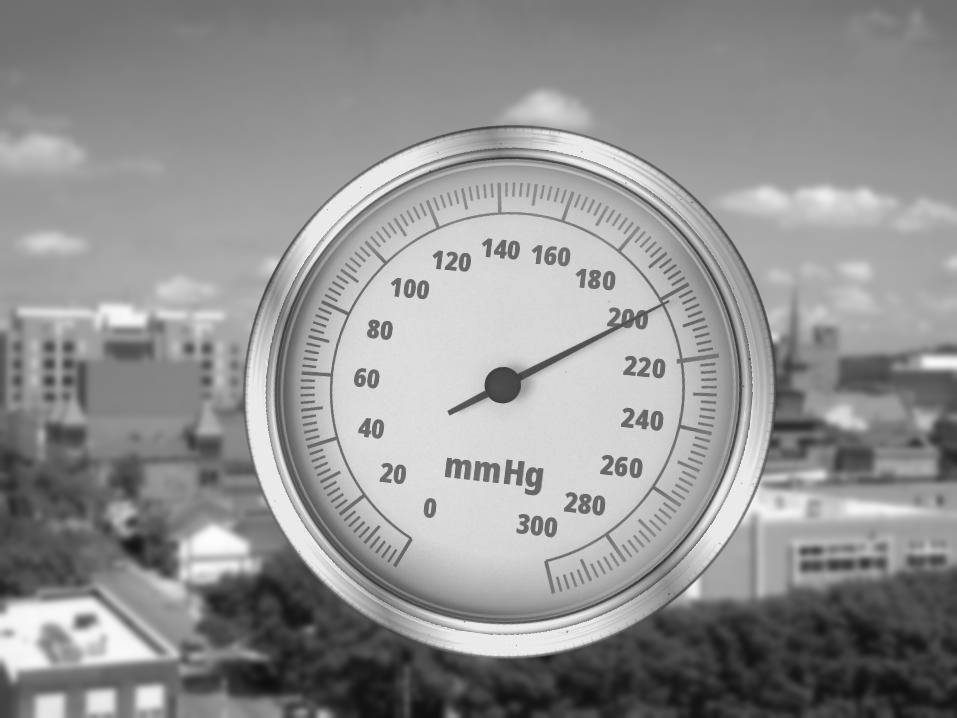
202,mmHg
